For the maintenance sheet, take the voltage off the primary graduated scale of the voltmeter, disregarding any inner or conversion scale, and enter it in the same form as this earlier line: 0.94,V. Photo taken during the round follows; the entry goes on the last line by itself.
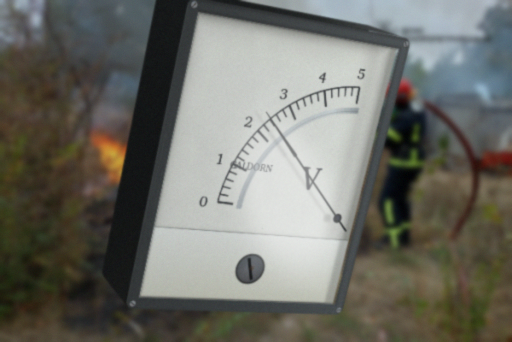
2.4,V
